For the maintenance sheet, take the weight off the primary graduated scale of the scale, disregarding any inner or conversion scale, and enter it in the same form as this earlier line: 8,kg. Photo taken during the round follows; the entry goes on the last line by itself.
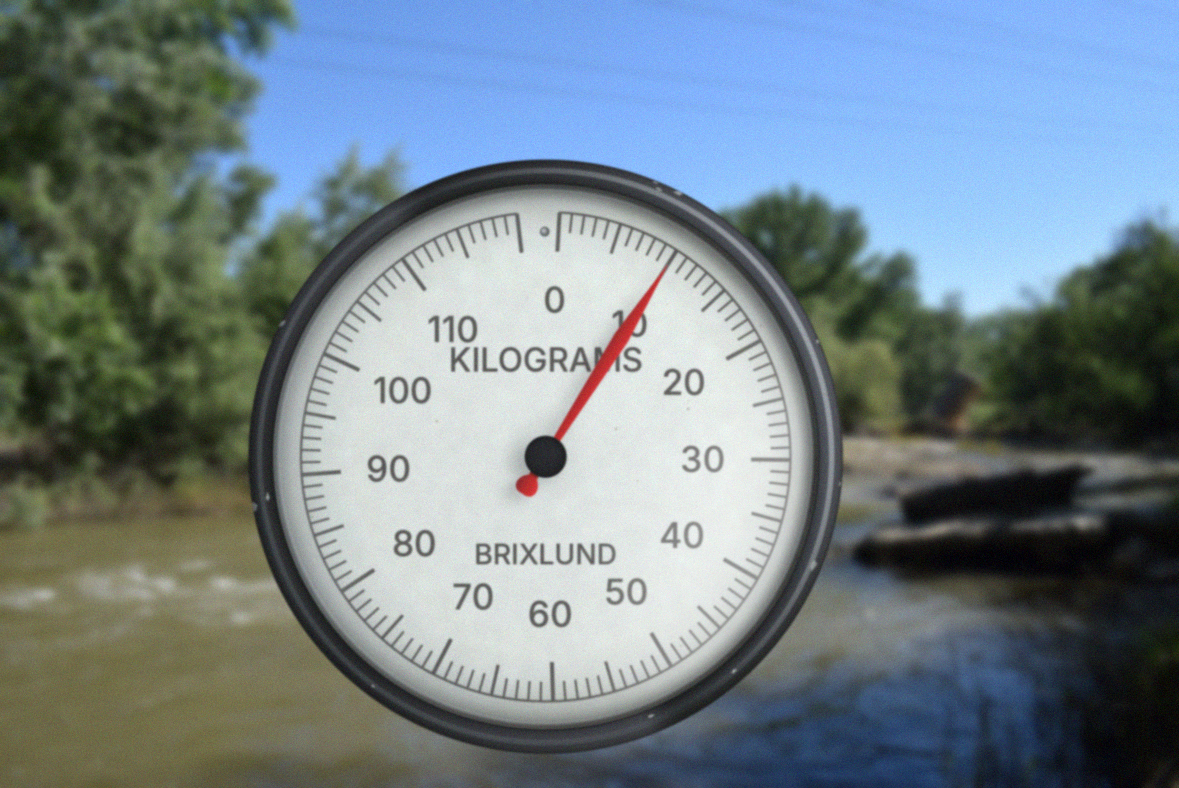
10,kg
